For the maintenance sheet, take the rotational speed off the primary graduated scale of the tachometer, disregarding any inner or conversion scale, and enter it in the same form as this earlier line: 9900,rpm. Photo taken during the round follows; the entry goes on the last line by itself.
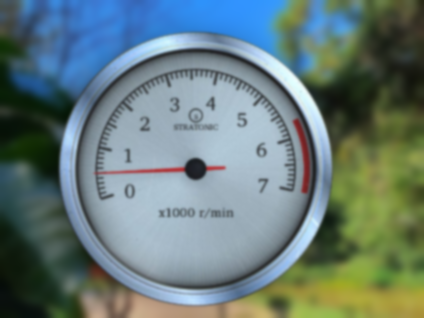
500,rpm
